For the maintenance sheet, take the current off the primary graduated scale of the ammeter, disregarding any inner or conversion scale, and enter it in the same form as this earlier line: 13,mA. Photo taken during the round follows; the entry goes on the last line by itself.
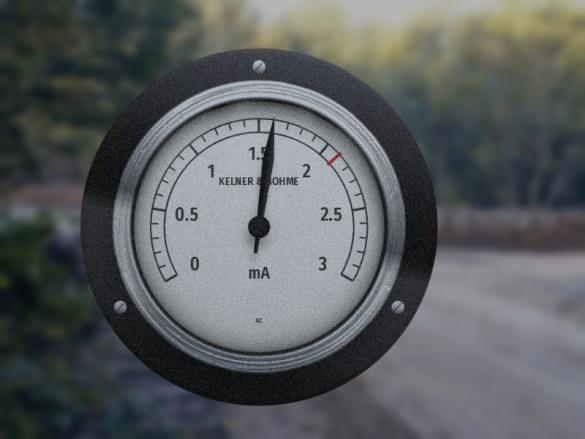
1.6,mA
